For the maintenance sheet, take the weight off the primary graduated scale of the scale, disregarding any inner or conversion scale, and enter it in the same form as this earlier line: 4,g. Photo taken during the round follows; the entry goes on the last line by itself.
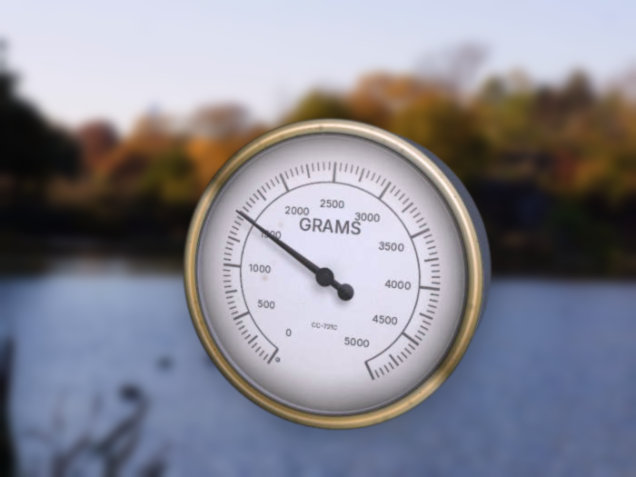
1500,g
